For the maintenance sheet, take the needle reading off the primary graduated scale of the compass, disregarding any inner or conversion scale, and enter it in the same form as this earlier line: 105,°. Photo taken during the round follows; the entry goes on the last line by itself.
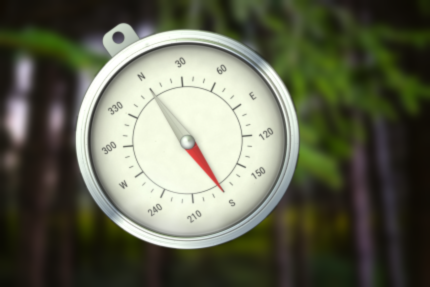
180,°
